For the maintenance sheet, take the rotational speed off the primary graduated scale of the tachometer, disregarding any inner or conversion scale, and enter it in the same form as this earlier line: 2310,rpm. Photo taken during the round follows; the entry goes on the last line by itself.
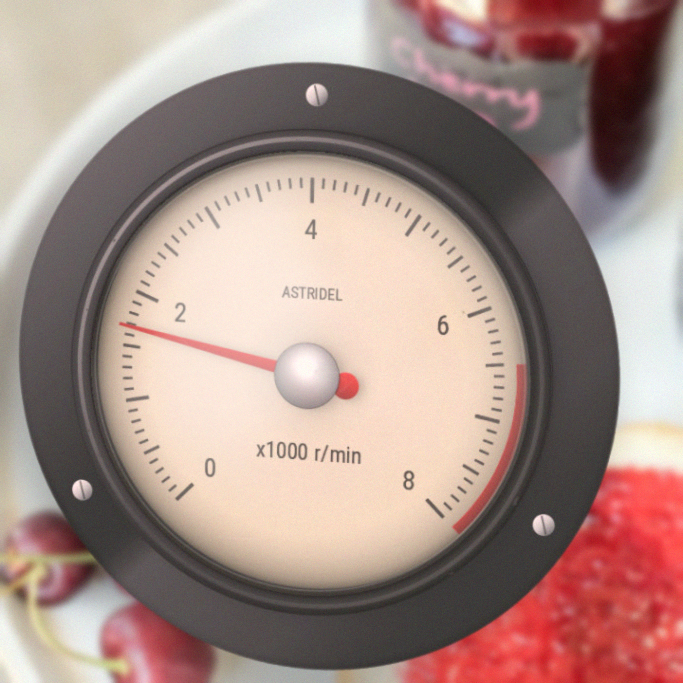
1700,rpm
